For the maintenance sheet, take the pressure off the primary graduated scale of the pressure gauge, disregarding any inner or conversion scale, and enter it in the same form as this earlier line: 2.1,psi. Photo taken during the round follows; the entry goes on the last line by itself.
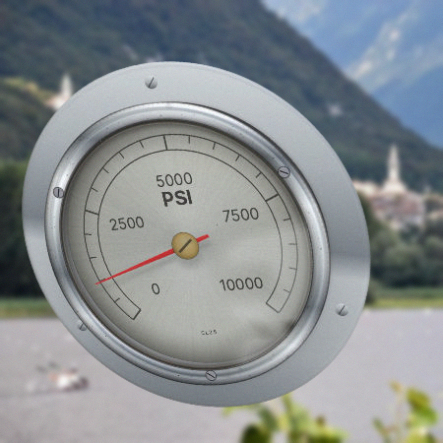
1000,psi
